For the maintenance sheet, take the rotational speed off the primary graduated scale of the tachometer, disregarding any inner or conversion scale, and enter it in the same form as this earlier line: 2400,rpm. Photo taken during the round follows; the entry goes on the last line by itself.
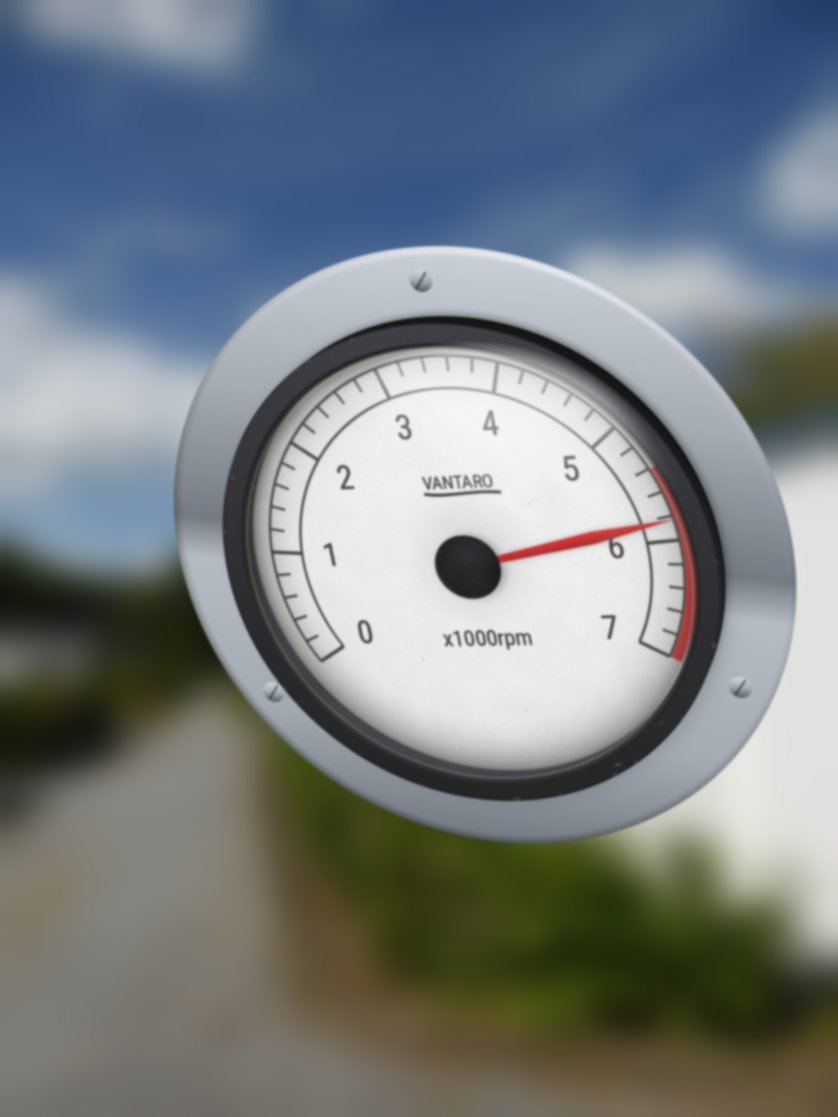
5800,rpm
